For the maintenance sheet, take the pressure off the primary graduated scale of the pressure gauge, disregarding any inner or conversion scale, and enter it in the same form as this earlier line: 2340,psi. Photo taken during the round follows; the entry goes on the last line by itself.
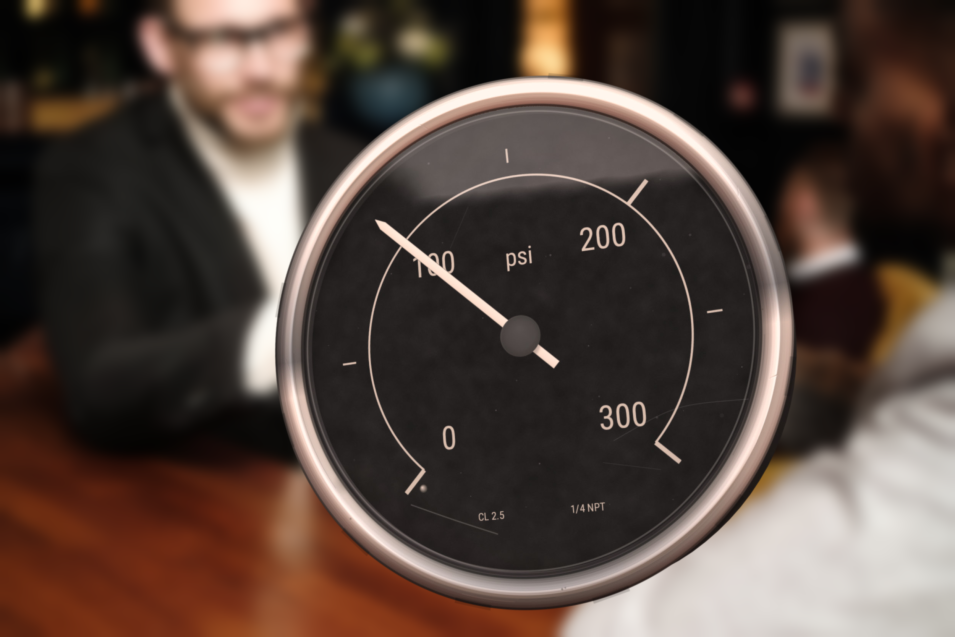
100,psi
